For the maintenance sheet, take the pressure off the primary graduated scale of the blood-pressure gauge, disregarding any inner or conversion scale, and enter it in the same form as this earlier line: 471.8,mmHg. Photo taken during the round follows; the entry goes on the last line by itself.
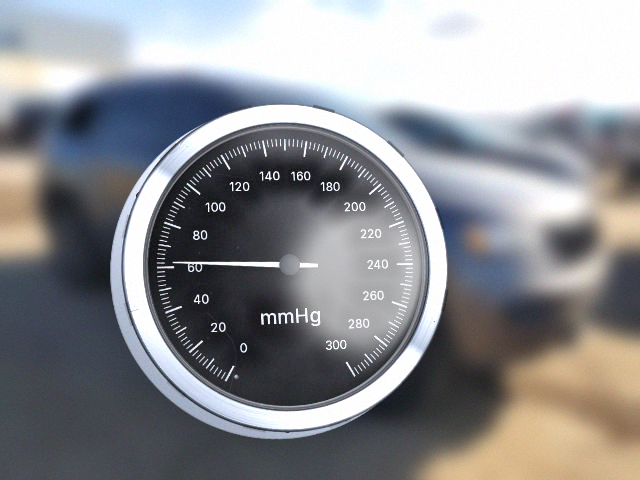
62,mmHg
